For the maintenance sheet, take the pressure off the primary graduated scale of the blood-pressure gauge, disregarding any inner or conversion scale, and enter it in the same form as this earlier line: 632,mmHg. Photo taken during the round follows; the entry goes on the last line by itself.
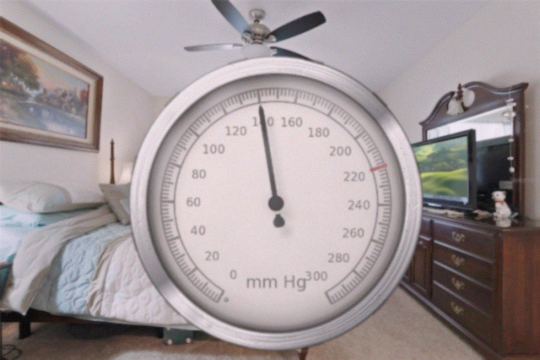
140,mmHg
